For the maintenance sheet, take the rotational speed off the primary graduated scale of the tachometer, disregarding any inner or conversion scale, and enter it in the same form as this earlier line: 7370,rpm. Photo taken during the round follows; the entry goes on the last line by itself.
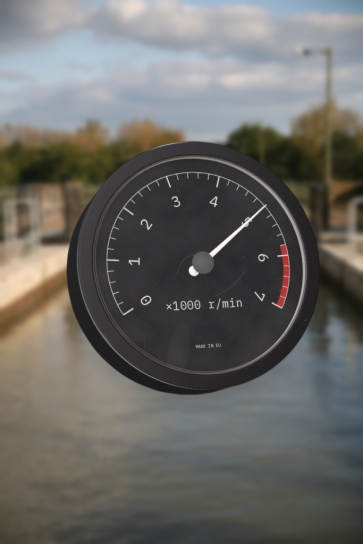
5000,rpm
